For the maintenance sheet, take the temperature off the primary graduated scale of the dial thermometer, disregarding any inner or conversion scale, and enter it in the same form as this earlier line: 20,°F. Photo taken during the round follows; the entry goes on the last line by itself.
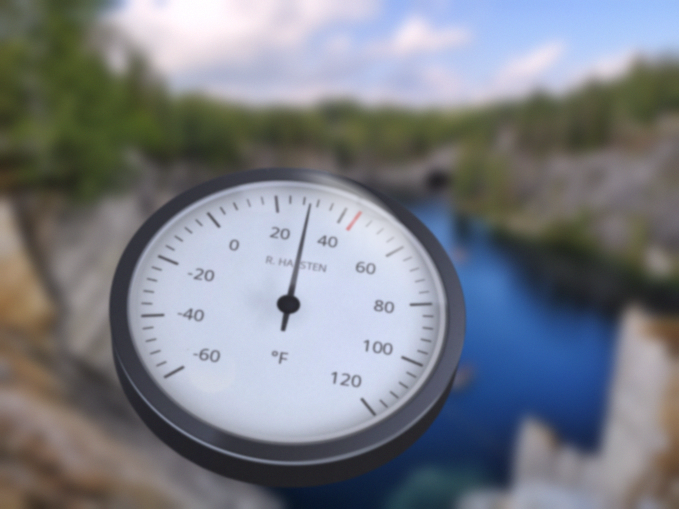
30,°F
